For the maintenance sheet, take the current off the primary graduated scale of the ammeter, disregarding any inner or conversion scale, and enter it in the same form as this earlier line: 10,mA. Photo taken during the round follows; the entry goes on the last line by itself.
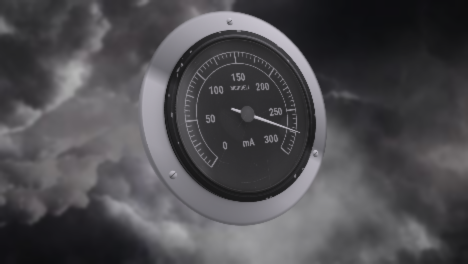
275,mA
